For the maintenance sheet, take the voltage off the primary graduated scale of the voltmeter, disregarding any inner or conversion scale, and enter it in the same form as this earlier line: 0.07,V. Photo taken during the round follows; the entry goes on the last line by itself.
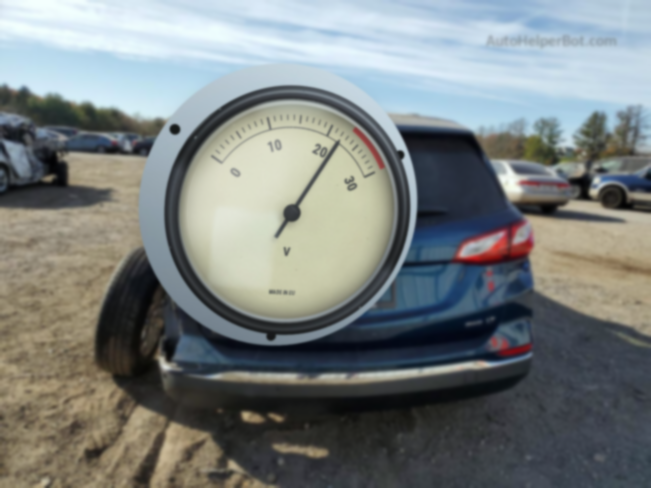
22,V
